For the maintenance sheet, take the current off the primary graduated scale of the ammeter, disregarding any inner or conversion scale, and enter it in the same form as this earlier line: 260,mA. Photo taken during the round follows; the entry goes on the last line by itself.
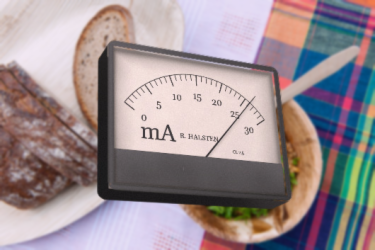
26,mA
